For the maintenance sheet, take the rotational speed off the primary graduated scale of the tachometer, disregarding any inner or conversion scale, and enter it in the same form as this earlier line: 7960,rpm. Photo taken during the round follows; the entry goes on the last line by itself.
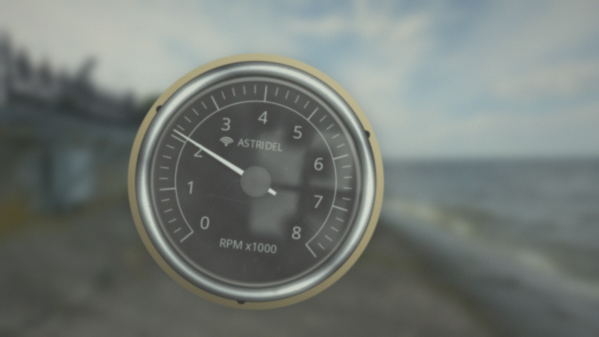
2100,rpm
